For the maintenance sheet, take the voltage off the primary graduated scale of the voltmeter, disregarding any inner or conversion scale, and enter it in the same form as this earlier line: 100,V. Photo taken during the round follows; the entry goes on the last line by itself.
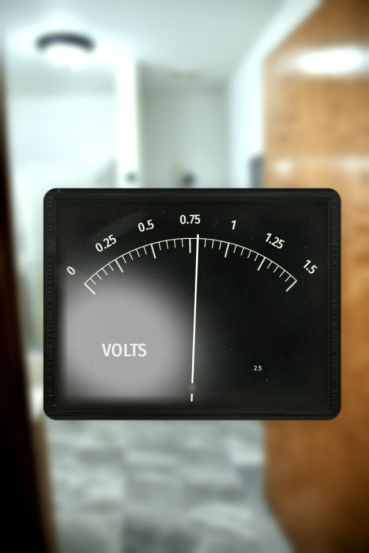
0.8,V
